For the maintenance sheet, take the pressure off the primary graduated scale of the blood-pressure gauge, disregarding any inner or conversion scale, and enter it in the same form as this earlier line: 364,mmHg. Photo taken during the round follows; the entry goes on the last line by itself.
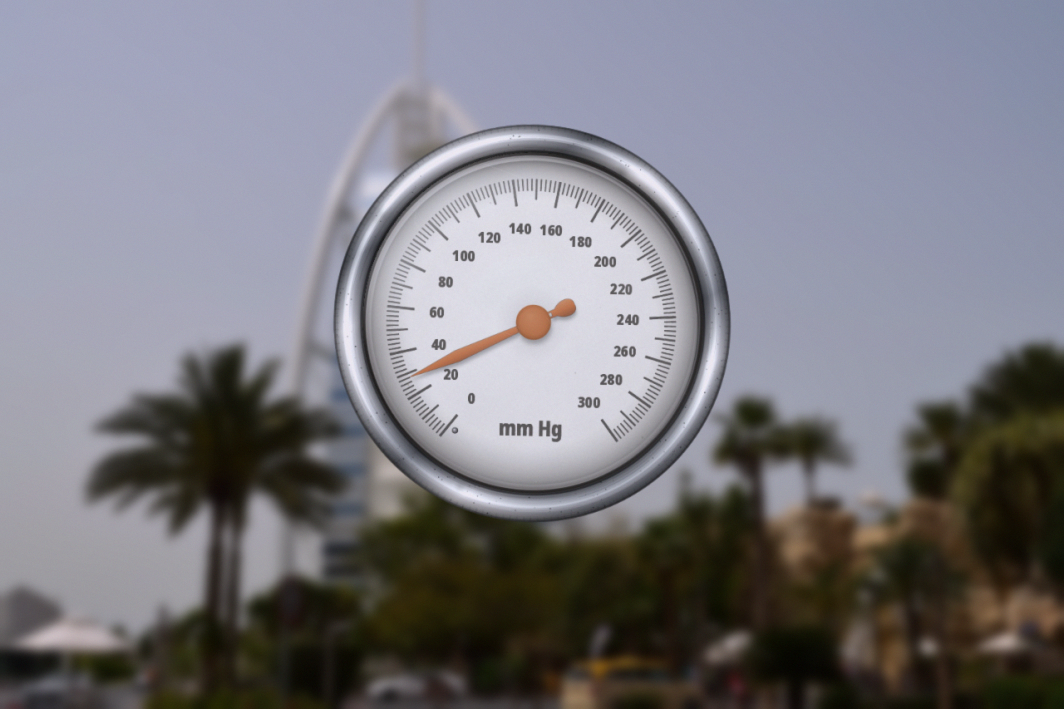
28,mmHg
